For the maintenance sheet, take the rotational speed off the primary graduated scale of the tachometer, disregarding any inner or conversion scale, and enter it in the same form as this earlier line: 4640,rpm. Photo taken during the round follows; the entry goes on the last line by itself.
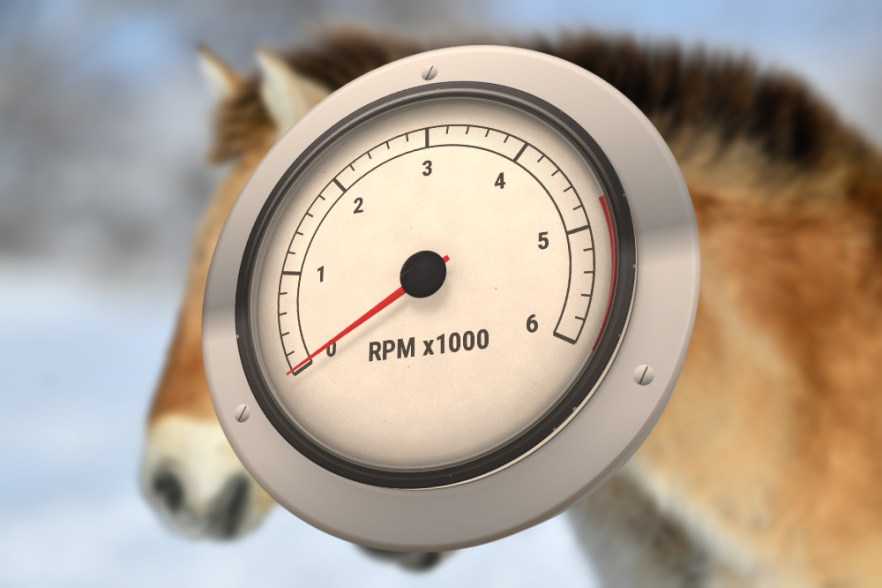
0,rpm
